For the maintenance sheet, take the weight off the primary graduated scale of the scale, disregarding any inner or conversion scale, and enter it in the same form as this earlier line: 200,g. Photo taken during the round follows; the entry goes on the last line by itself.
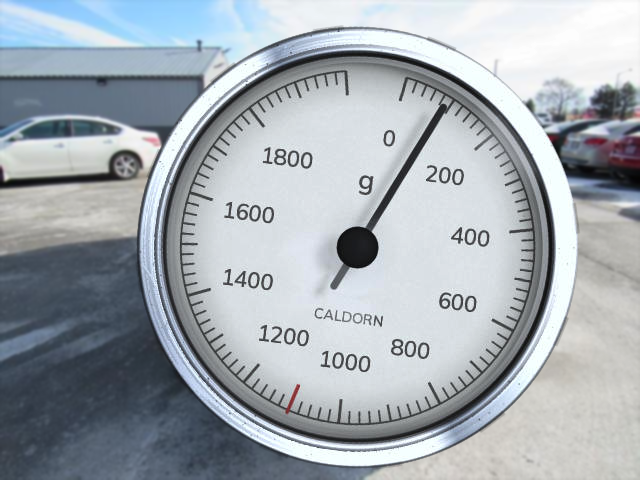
90,g
